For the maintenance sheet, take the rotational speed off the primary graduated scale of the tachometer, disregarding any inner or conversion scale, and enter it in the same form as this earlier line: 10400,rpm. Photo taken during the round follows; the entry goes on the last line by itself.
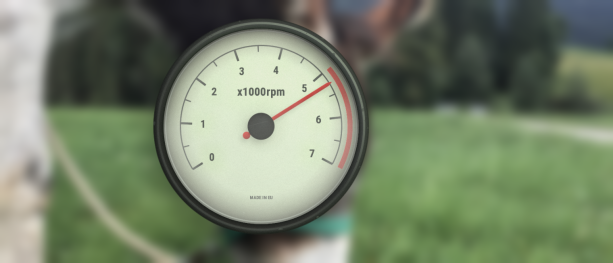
5250,rpm
